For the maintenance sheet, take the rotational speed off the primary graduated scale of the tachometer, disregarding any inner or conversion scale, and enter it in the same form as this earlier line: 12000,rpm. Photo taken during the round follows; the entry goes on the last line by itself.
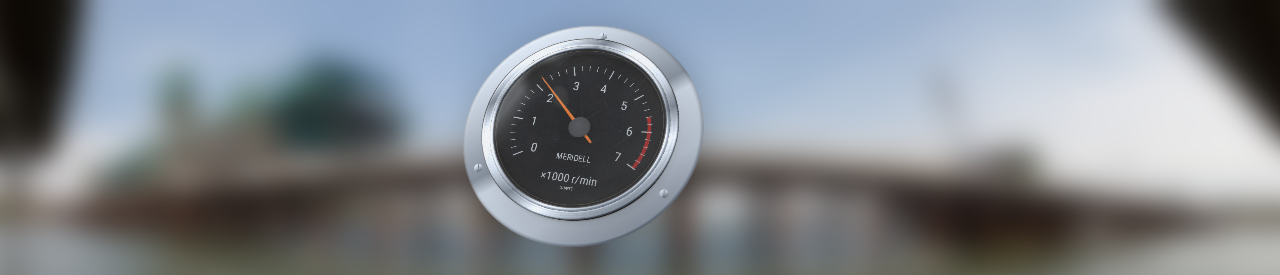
2200,rpm
